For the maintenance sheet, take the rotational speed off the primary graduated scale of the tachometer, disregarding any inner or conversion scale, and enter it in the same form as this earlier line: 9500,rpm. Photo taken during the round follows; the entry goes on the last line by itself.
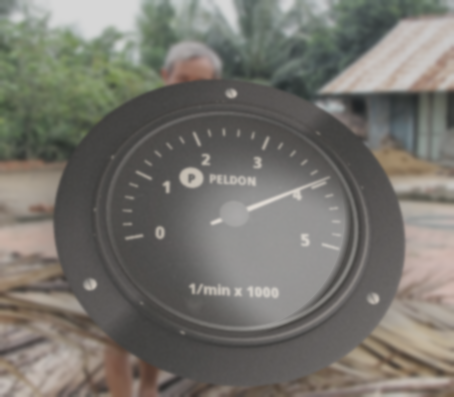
4000,rpm
